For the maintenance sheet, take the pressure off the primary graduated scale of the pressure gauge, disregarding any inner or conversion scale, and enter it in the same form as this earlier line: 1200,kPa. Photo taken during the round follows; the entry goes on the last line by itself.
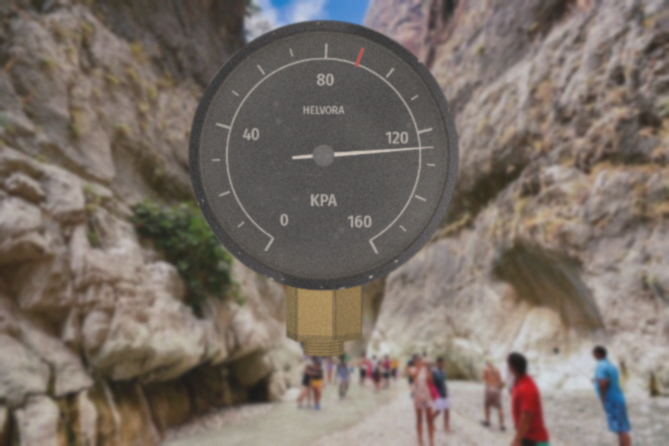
125,kPa
